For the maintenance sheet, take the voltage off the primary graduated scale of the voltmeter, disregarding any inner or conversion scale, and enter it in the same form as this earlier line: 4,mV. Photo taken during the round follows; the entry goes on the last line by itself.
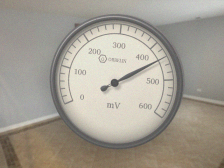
440,mV
